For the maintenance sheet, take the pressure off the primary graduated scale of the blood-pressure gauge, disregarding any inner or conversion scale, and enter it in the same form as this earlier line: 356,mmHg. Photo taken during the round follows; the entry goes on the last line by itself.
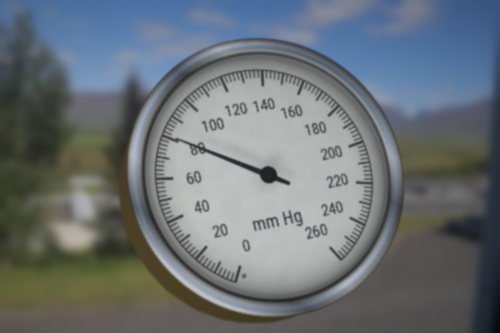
80,mmHg
